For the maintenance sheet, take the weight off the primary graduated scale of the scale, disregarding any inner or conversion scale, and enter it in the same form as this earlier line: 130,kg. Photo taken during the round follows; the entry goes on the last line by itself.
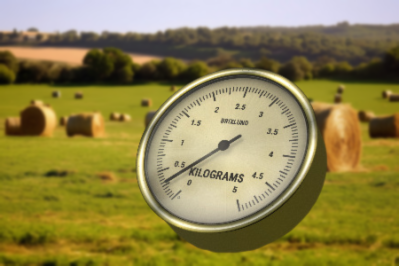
0.25,kg
